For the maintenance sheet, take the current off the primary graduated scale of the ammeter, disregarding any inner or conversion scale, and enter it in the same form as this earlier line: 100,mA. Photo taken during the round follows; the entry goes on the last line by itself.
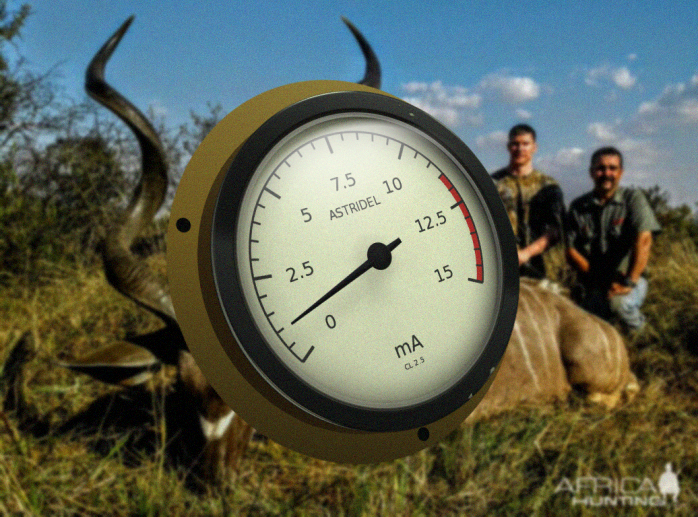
1,mA
